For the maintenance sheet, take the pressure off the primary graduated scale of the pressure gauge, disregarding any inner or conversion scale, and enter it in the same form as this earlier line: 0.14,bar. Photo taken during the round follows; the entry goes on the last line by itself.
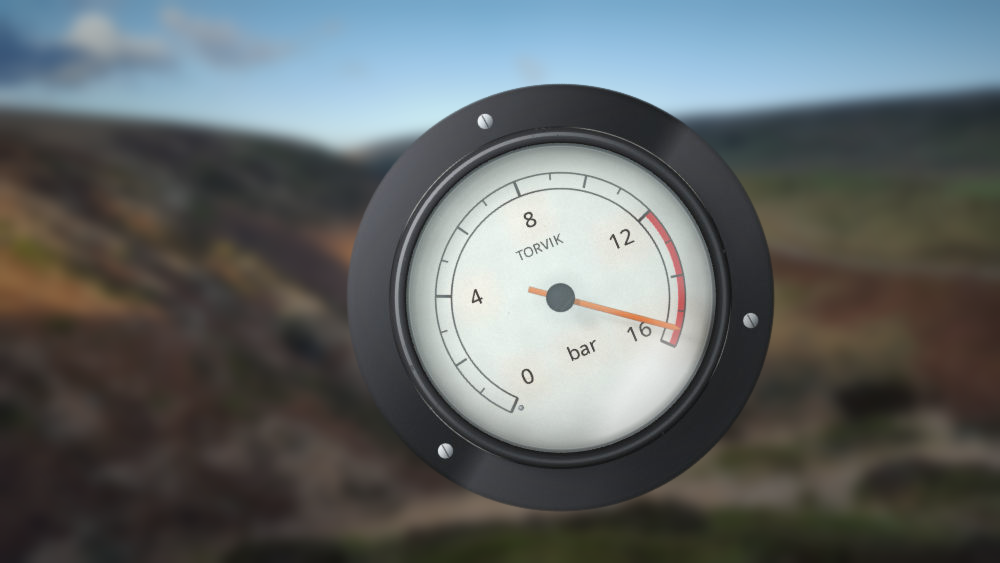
15.5,bar
